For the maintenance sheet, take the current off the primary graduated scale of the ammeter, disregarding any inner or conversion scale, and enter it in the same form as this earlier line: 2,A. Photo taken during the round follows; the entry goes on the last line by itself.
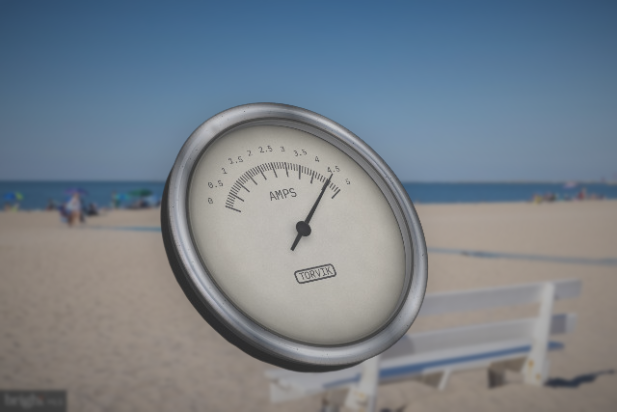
4.5,A
